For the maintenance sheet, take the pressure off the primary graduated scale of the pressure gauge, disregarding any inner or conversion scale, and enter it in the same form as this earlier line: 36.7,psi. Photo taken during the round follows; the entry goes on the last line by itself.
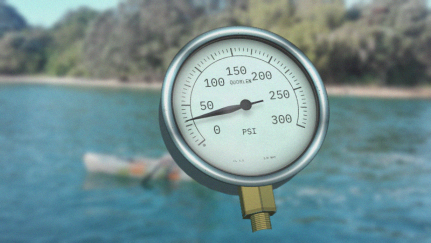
30,psi
